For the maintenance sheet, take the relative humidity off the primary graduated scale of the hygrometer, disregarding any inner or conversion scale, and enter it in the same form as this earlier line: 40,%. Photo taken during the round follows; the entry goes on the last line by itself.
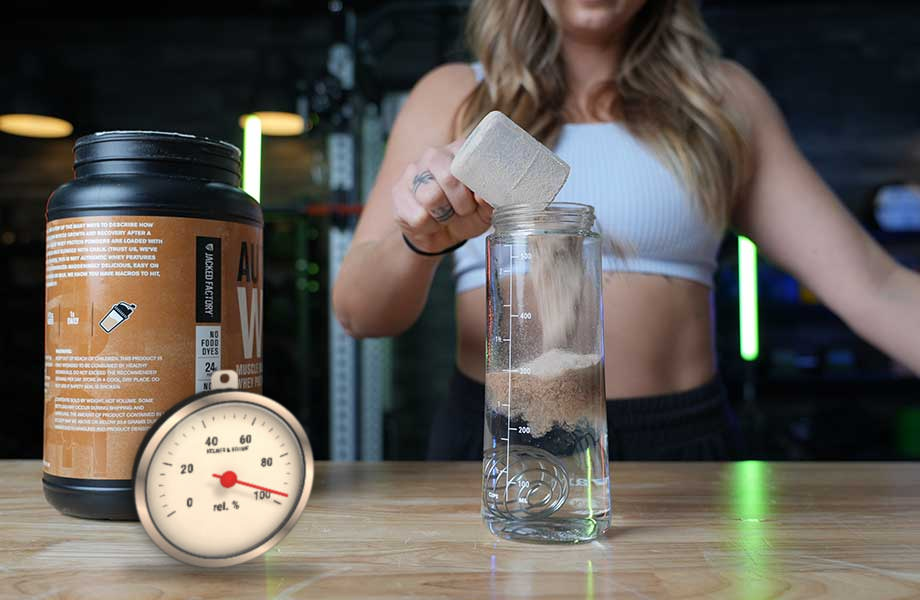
96,%
